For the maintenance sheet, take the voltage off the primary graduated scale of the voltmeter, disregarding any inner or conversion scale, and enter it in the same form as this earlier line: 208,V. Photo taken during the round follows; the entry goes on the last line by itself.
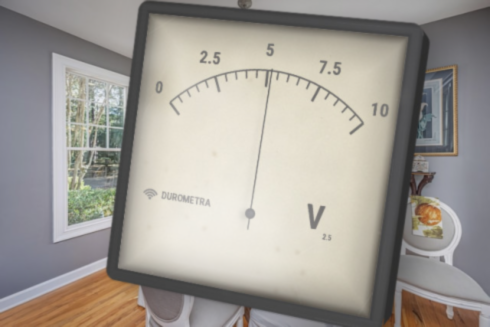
5.25,V
